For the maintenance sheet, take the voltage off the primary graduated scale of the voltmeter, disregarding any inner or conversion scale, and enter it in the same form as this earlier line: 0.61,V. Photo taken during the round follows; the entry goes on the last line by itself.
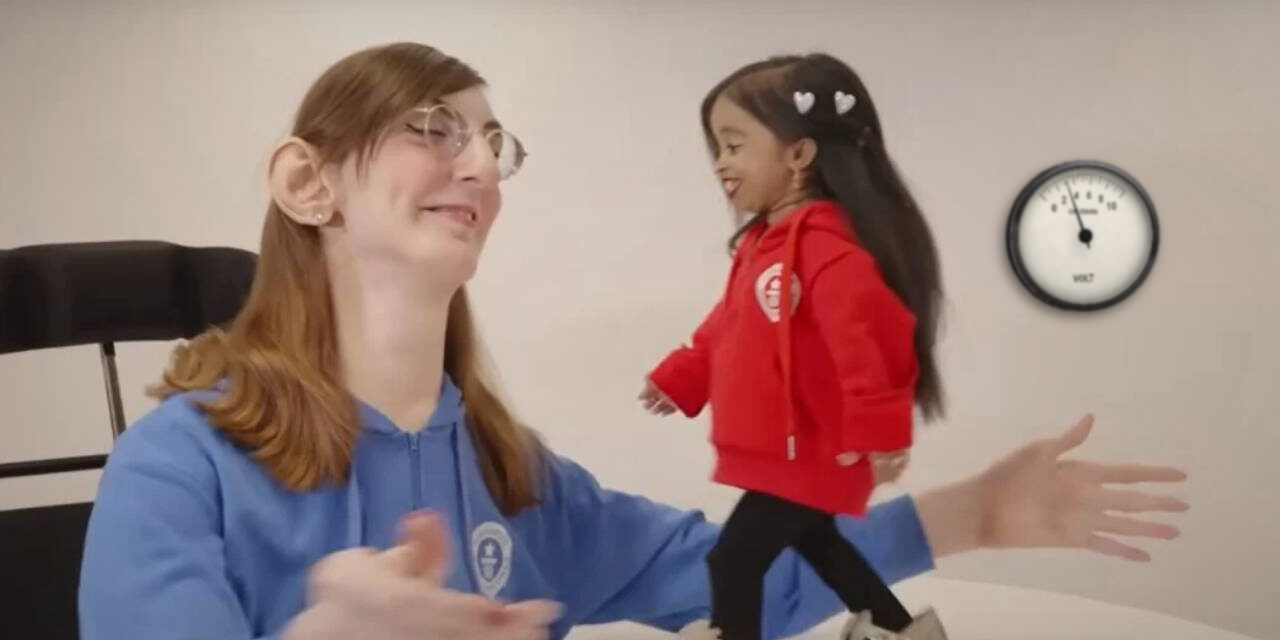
3,V
